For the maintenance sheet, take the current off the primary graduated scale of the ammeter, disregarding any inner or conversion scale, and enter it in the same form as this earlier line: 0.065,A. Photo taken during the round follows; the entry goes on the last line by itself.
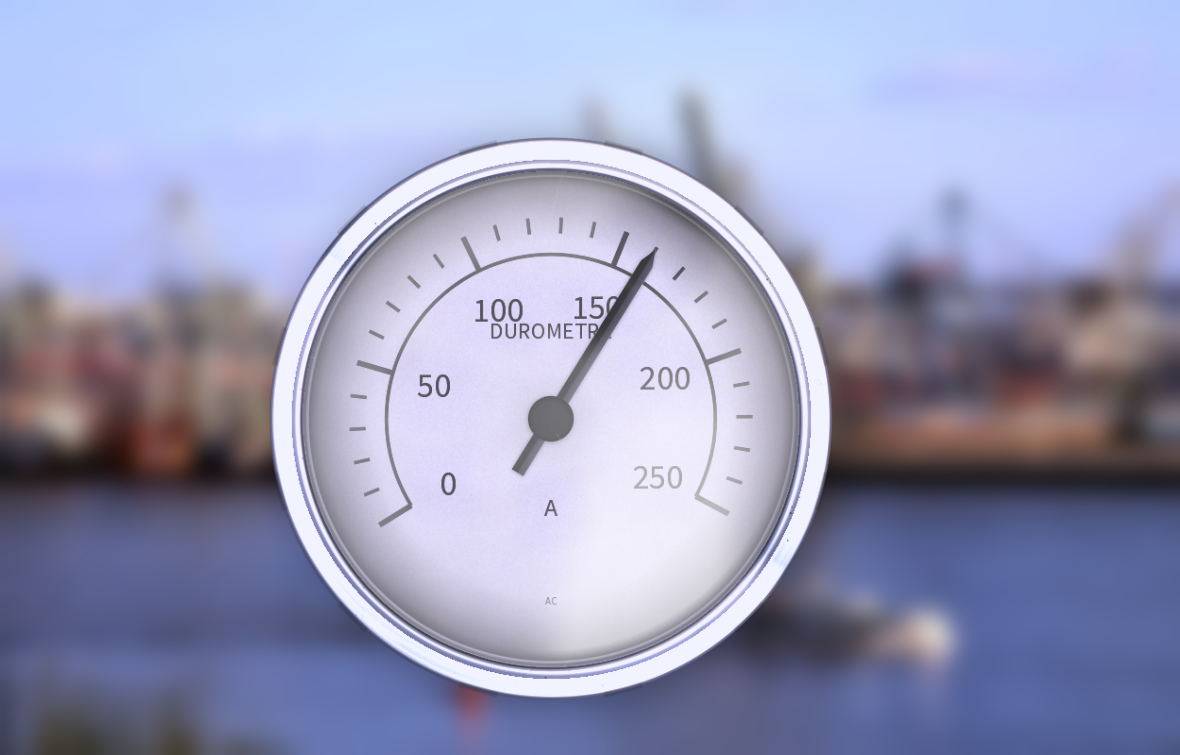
160,A
